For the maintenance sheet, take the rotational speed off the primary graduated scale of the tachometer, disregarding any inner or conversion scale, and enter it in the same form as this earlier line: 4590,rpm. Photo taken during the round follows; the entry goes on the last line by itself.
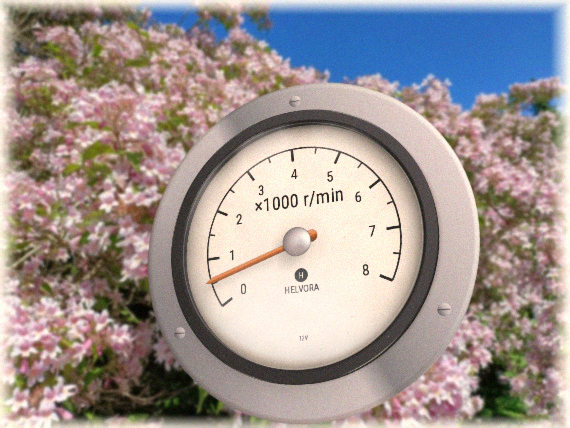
500,rpm
